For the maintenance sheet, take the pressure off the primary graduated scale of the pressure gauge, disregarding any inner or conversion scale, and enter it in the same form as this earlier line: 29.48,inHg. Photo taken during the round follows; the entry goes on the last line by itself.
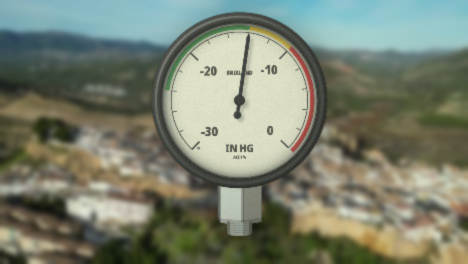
-14,inHg
